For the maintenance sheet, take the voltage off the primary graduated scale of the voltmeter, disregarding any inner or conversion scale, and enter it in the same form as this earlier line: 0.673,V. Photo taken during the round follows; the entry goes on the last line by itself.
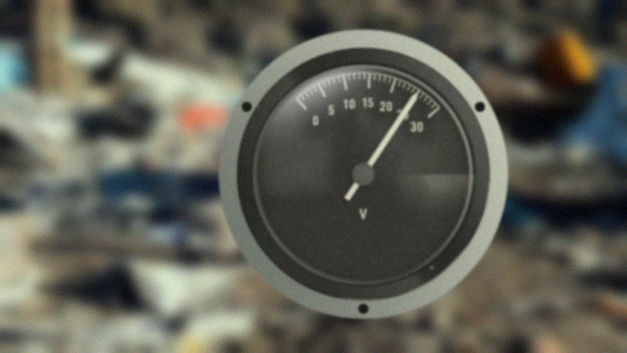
25,V
